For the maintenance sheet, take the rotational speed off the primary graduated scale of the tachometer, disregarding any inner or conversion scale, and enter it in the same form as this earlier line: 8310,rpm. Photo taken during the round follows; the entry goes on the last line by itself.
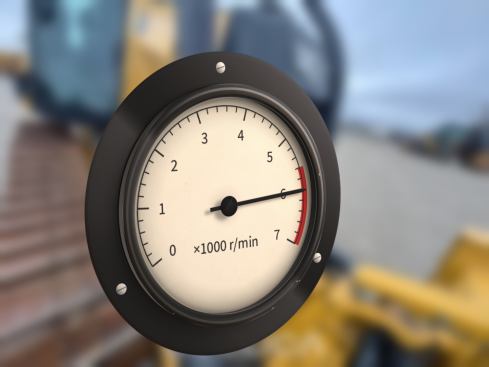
6000,rpm
